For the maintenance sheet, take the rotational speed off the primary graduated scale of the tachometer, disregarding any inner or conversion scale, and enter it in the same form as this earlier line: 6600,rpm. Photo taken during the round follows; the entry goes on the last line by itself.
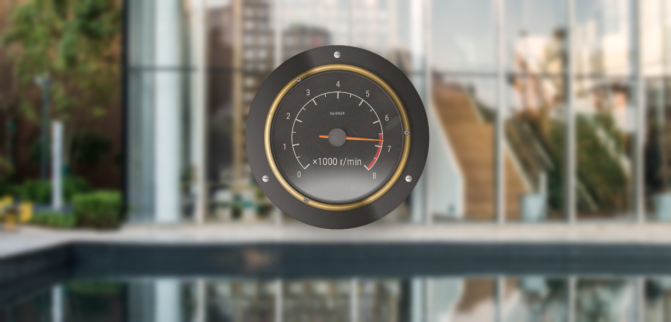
6750,rpm
